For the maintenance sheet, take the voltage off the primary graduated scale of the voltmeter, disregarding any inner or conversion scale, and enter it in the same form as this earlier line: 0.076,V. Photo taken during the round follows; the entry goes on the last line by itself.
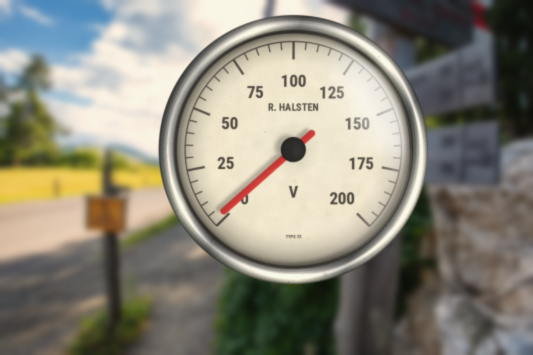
2.5,V
